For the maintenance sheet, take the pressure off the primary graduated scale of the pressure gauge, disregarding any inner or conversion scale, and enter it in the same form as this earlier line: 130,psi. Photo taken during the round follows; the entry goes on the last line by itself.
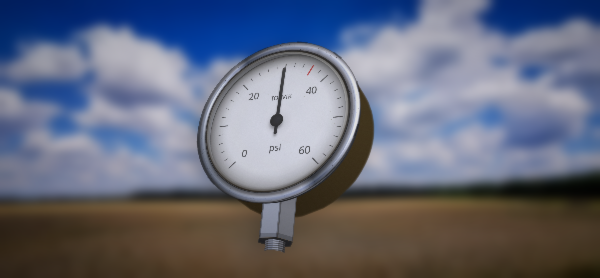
30,psi
